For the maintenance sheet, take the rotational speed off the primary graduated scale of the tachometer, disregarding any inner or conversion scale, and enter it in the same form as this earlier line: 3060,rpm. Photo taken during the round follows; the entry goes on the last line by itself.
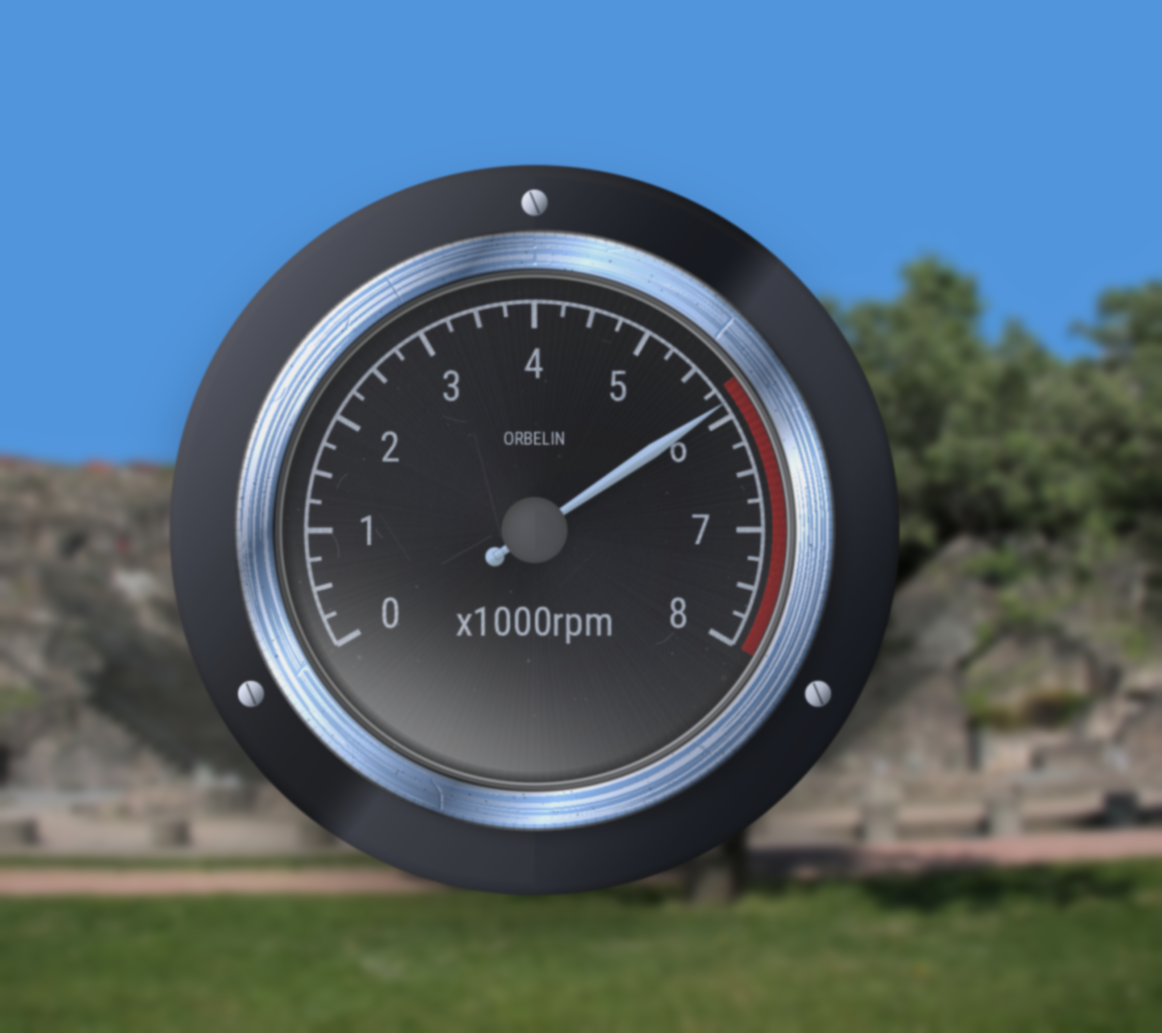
5875,rpm
